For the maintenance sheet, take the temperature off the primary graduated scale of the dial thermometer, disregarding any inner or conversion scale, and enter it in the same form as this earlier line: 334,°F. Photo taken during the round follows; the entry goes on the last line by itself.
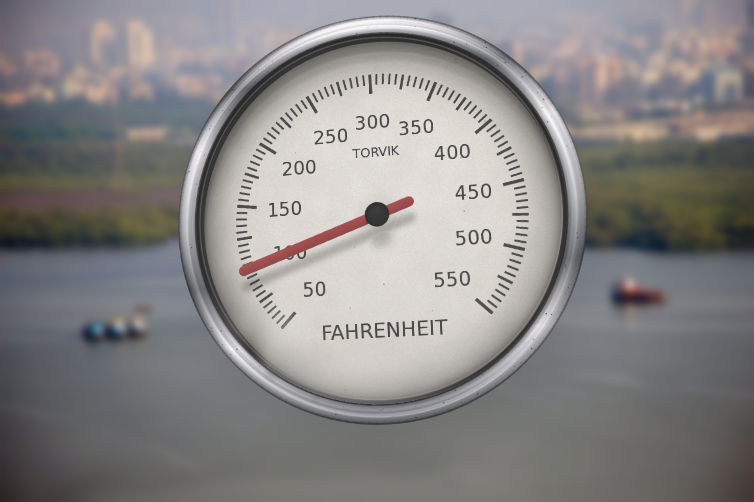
100,°F
